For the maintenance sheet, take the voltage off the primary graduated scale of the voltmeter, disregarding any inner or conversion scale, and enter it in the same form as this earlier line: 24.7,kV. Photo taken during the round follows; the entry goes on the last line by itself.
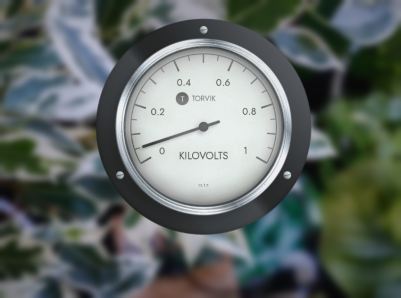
0.05,kV
